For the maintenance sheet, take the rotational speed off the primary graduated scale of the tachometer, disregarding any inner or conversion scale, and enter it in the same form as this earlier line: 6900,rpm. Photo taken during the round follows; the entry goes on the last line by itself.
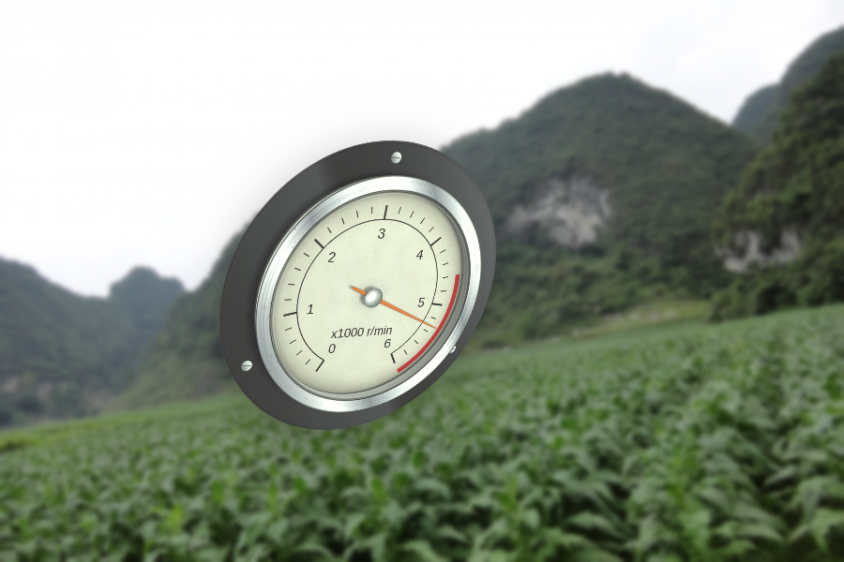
5300,rpm
